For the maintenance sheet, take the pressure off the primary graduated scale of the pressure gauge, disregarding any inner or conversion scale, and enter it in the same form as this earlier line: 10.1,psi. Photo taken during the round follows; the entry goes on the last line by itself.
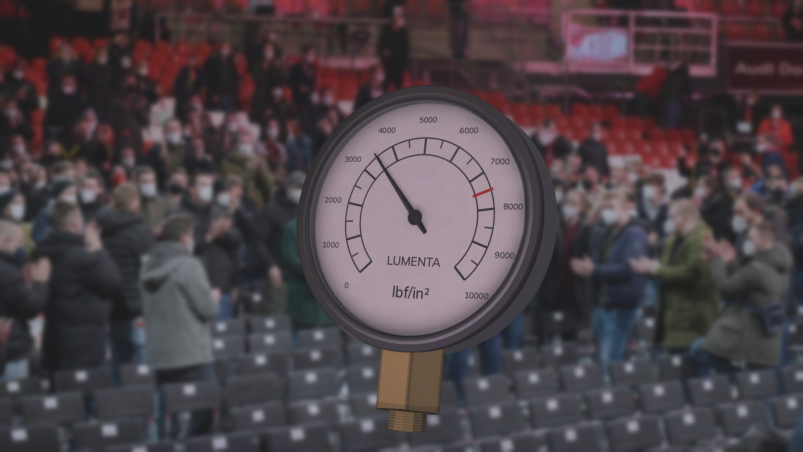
3500,psi
